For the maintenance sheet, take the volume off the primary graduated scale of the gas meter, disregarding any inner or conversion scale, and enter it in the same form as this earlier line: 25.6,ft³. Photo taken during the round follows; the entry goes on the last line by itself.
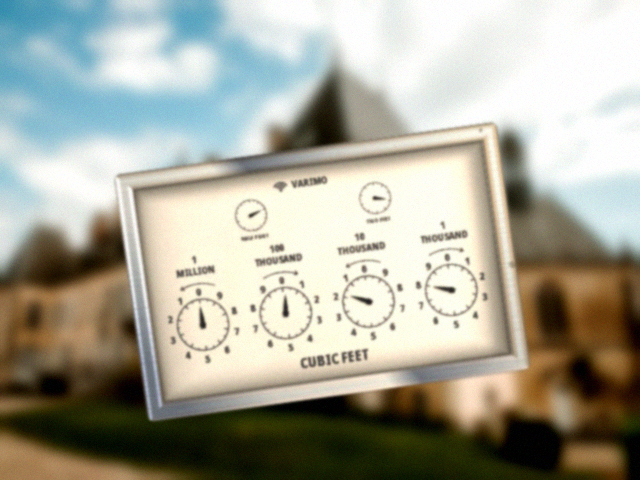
1800,ft³
